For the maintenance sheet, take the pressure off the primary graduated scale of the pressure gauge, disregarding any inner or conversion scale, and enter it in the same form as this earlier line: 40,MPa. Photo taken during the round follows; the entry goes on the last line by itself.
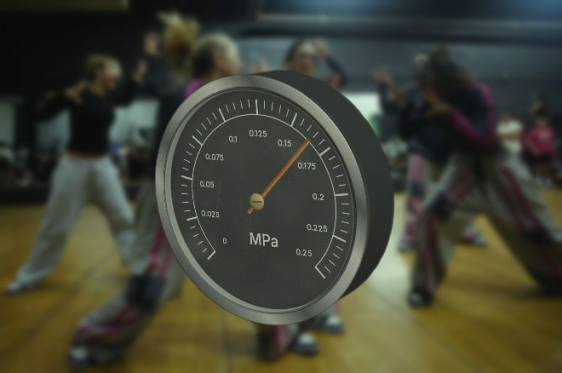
0.165,MPa
